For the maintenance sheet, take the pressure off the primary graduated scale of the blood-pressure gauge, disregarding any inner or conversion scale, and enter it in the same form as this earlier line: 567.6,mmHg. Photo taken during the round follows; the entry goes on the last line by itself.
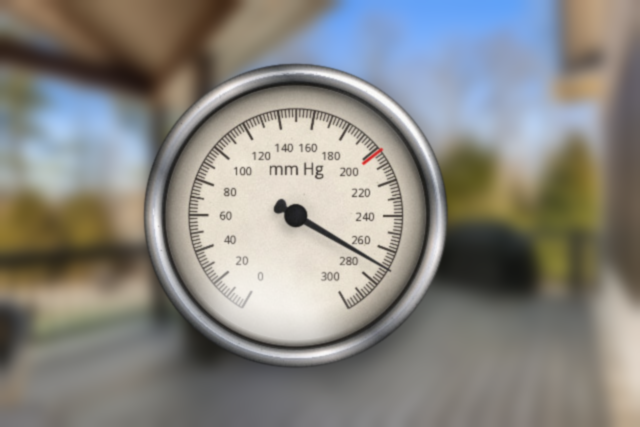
270,mmHg
